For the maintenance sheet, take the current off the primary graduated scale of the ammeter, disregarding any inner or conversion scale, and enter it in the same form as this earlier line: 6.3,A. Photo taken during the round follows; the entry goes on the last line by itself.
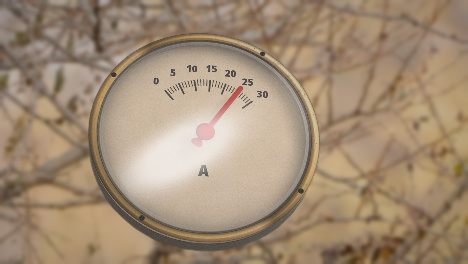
25,A
